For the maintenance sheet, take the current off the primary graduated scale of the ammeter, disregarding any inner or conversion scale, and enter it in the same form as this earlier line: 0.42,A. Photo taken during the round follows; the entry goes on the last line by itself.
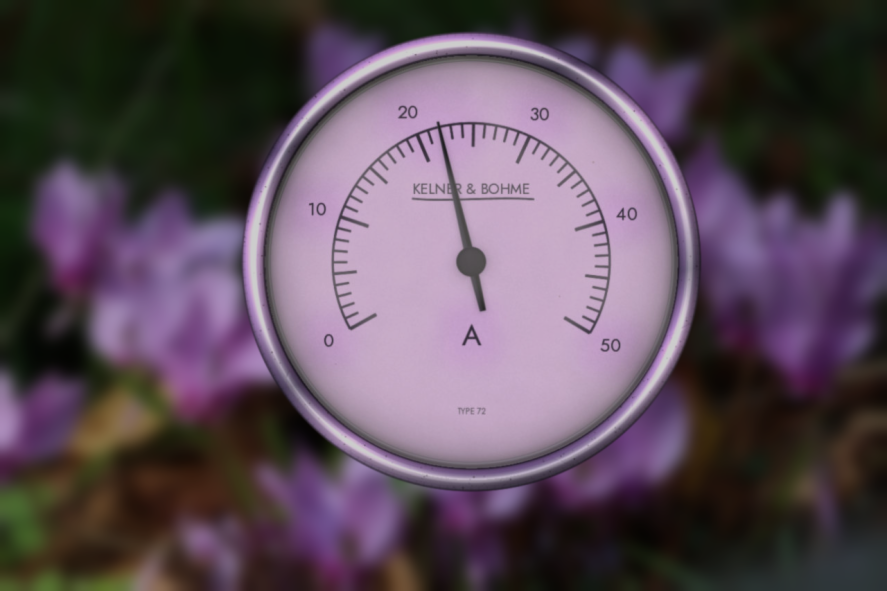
22,A
